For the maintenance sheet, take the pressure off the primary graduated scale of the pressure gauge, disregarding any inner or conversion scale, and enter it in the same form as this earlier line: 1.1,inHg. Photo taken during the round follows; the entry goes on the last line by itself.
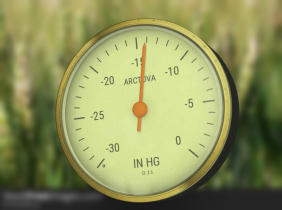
-14,inHg
